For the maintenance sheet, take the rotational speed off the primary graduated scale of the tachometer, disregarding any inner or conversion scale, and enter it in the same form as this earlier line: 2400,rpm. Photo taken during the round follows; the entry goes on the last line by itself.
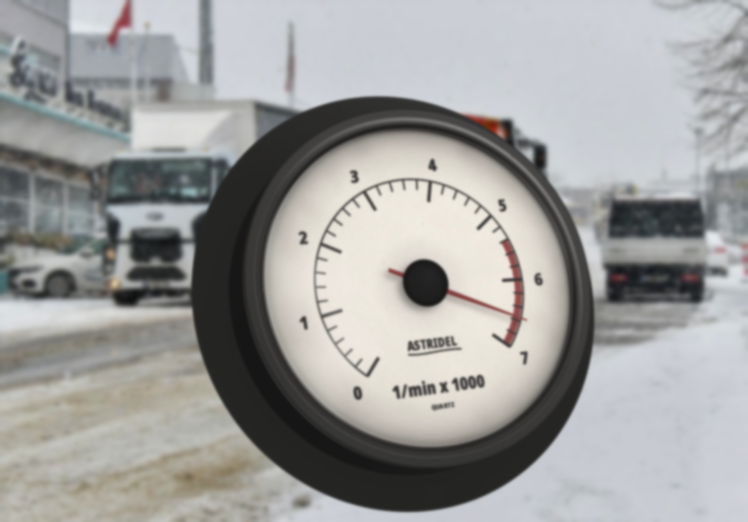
6600,rpm
